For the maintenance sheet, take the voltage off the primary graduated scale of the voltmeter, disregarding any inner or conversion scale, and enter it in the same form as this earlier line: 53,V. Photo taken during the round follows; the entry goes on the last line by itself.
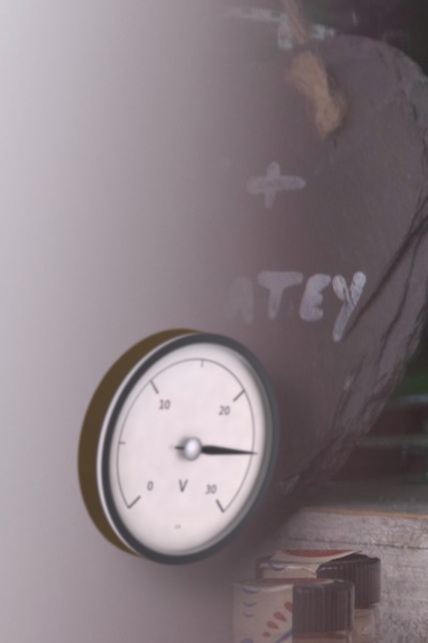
25,V
